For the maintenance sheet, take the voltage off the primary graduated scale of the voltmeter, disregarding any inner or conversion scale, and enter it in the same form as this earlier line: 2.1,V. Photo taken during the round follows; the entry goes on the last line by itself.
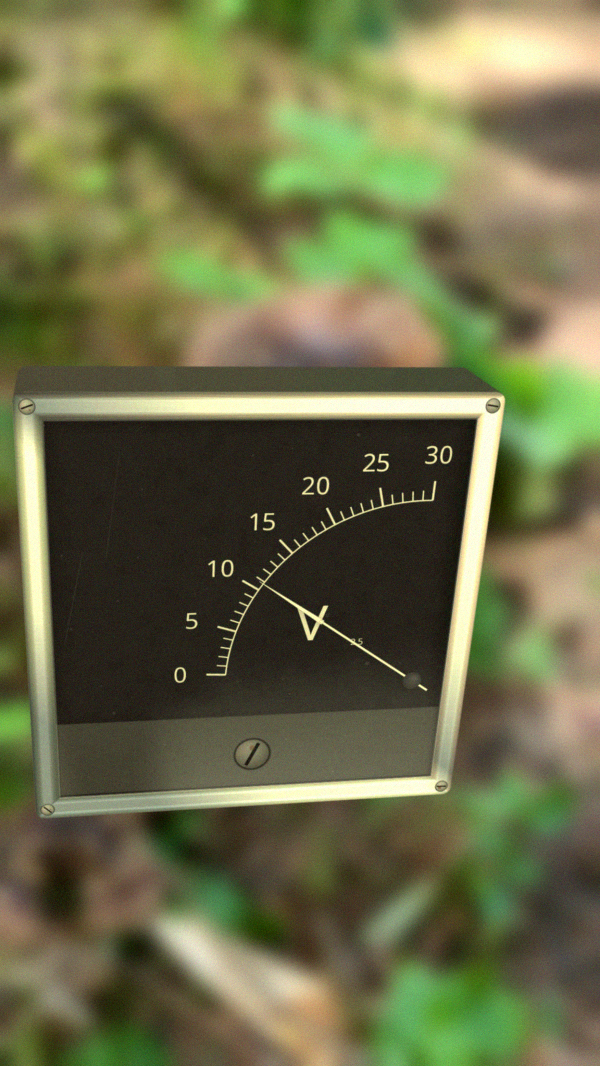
11,V
